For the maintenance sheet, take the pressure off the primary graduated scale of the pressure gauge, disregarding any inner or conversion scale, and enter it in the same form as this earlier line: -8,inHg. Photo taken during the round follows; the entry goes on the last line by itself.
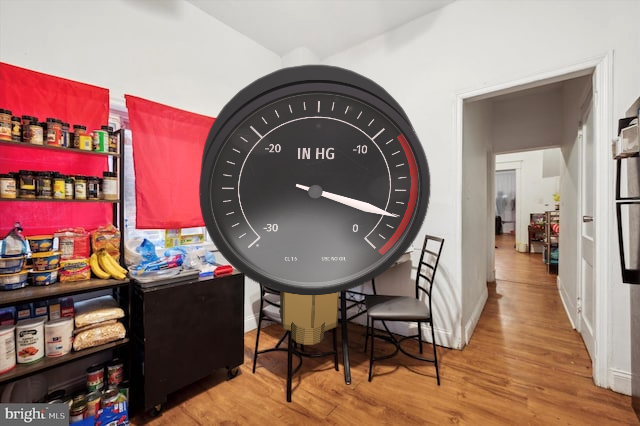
-3,inHg
